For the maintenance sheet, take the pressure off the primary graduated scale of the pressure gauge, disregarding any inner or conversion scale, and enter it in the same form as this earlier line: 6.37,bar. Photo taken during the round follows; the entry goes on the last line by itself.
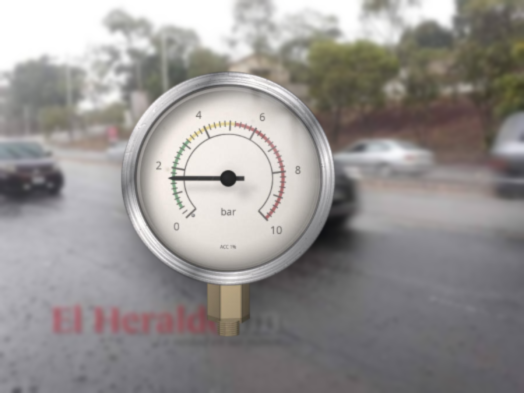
1.6,bar
